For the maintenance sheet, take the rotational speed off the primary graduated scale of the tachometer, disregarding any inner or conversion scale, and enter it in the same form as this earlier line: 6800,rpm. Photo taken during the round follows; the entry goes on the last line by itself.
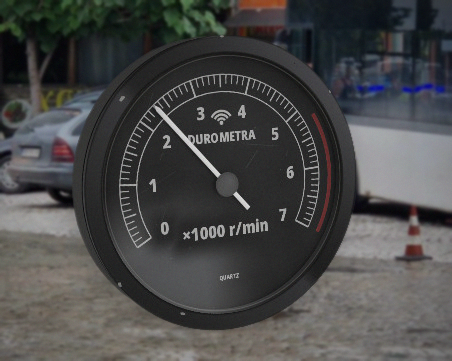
2300,rpm
